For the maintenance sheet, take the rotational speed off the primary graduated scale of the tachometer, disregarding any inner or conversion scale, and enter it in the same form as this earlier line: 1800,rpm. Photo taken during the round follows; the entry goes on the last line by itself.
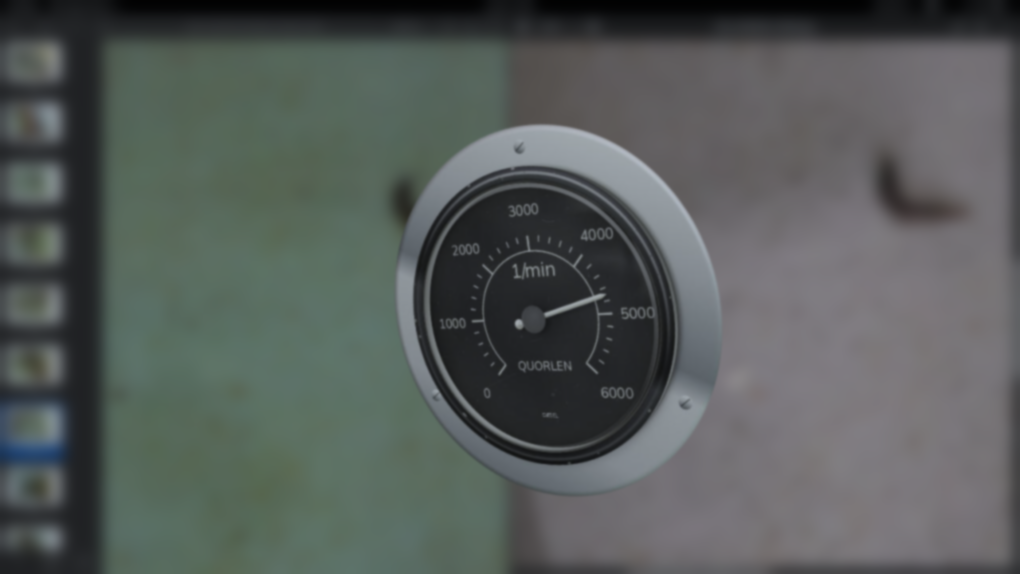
4700,rpm
